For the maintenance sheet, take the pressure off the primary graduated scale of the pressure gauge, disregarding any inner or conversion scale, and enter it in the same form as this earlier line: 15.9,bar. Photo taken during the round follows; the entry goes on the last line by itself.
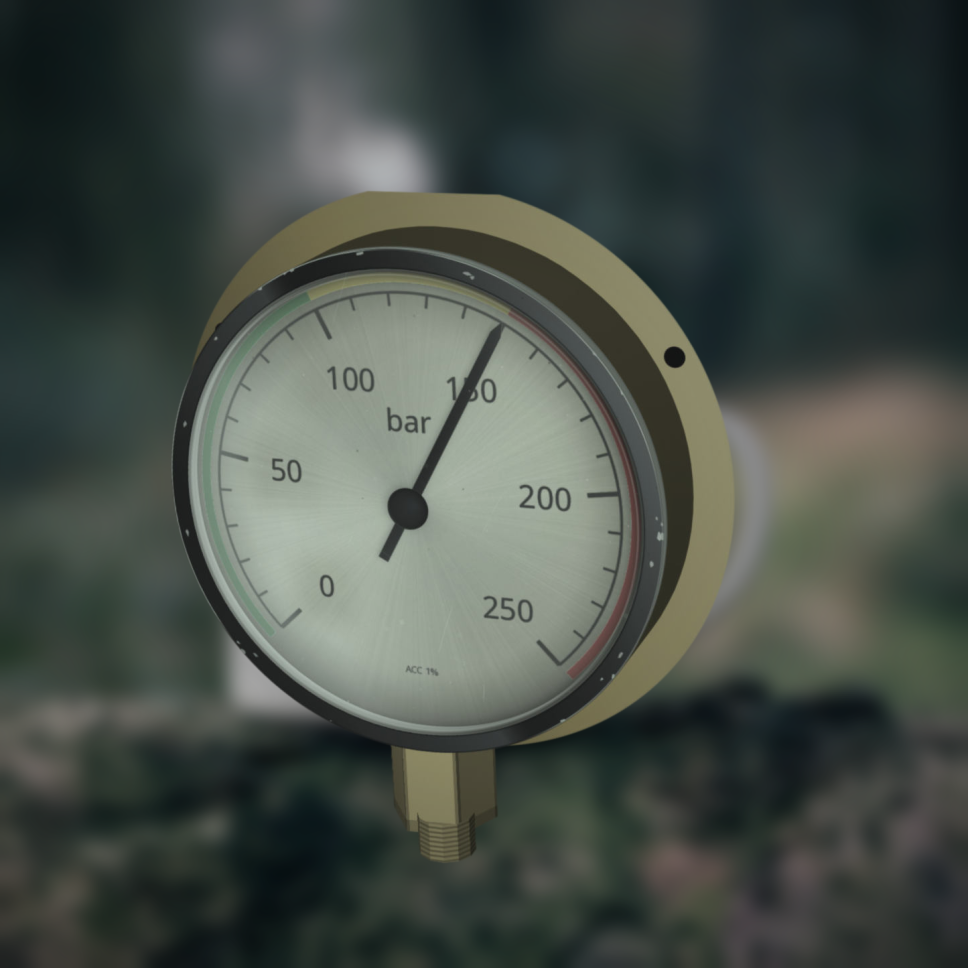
150,bar
